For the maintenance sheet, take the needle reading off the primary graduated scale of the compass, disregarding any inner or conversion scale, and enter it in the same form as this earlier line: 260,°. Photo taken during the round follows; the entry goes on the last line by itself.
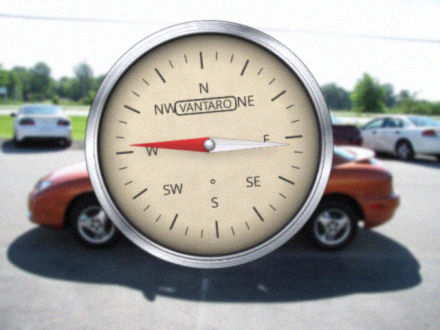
275,°
